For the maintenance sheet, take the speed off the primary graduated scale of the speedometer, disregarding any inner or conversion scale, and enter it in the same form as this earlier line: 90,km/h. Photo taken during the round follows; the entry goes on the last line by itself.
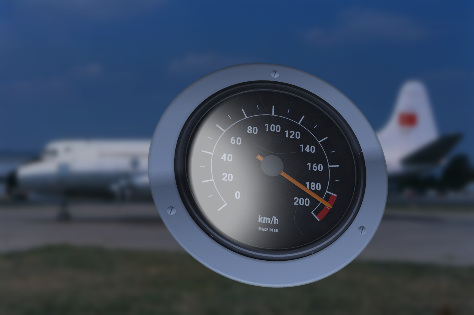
190,km/h
